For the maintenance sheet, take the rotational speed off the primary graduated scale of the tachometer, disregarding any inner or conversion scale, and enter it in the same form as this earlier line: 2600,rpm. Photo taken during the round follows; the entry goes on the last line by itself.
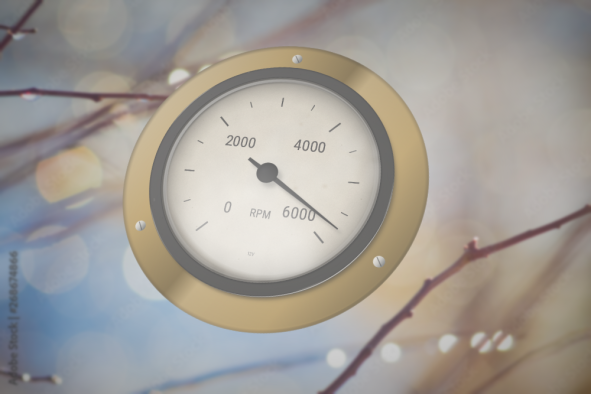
5750,rpm
